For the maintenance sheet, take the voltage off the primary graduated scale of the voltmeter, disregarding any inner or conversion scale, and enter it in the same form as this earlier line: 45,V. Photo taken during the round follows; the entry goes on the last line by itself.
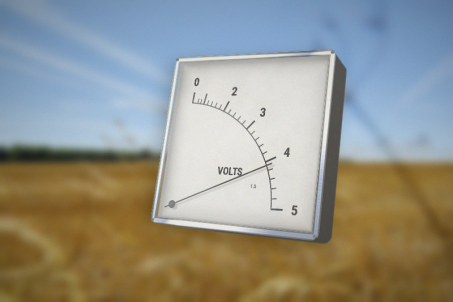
4.1,V
